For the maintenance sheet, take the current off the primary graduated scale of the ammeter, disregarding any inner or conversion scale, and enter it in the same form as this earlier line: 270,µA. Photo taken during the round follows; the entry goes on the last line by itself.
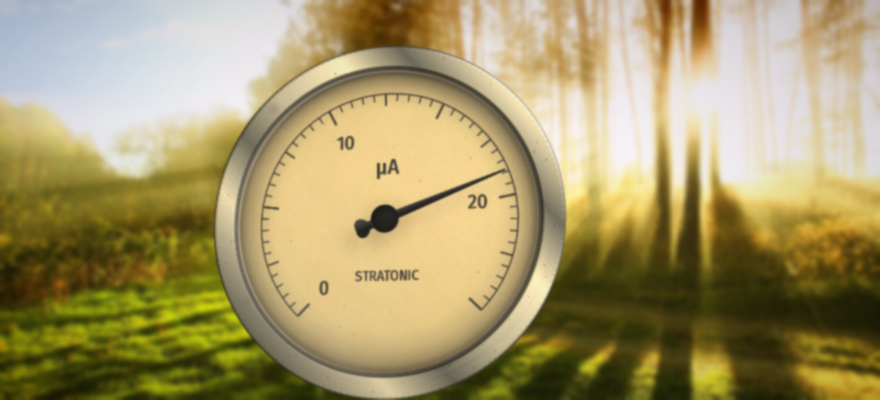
19,µA
